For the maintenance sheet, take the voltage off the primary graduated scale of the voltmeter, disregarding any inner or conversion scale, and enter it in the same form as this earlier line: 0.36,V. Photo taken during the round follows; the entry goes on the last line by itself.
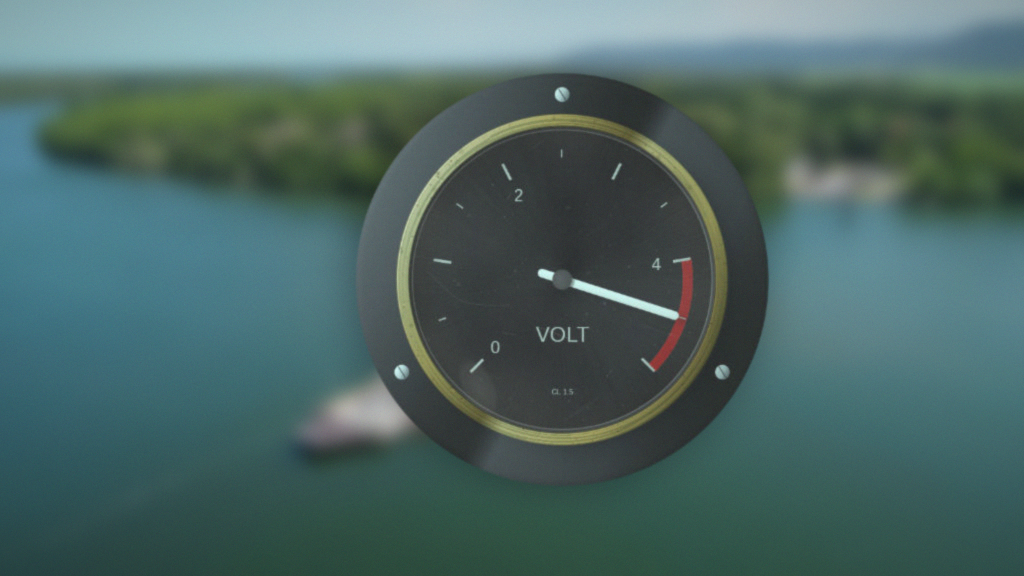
4.5,V
